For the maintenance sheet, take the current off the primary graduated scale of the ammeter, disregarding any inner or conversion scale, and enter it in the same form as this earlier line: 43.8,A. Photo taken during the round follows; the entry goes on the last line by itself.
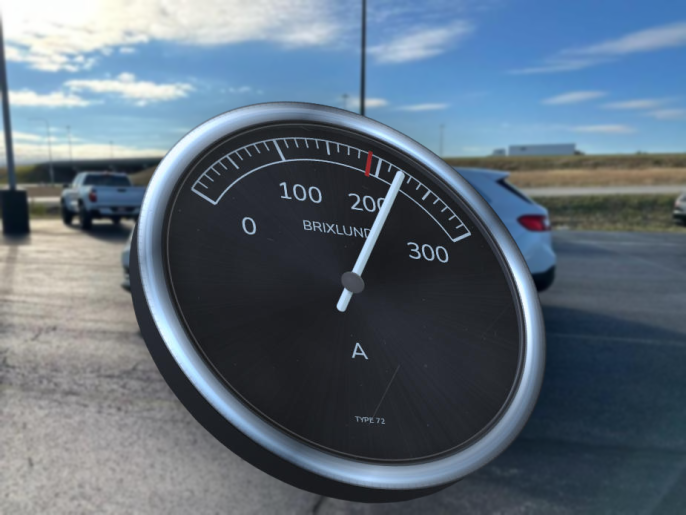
220,A
